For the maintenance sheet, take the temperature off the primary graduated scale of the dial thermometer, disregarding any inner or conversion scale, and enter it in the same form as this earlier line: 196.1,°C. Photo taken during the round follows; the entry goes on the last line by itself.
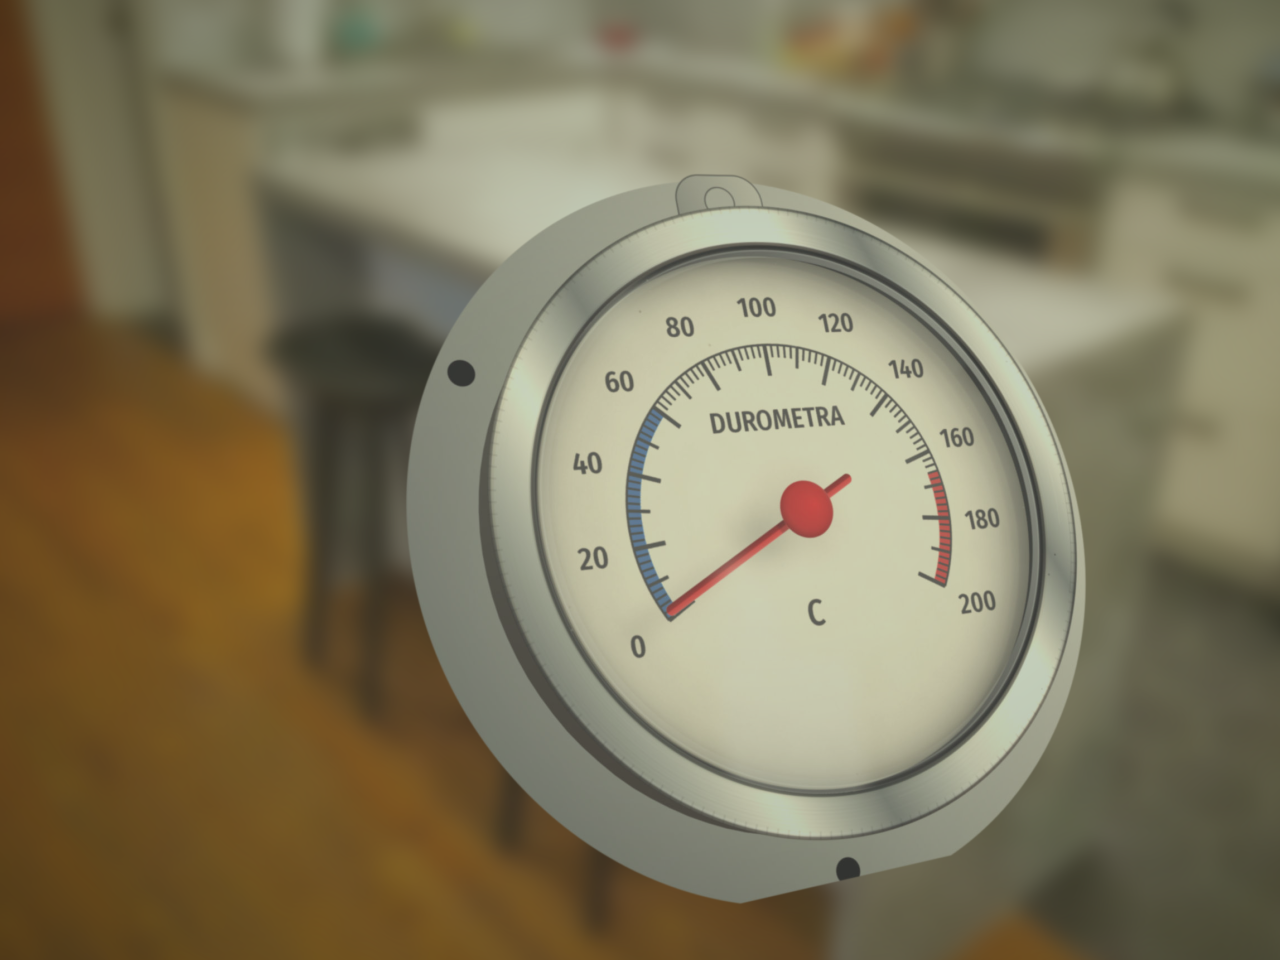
2,°C
